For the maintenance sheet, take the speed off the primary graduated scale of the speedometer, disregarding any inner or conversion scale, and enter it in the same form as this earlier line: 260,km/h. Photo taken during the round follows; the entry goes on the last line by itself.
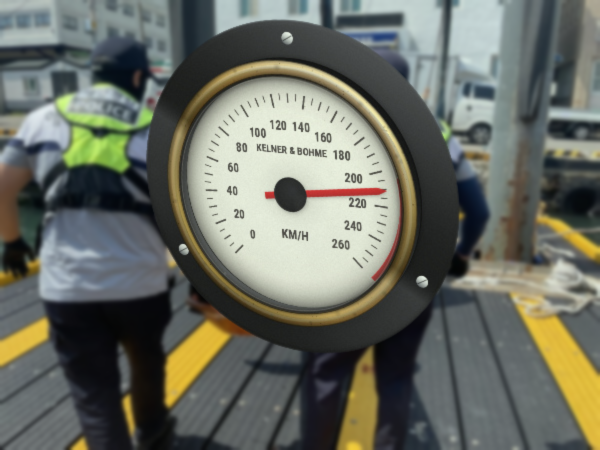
210,km/h
